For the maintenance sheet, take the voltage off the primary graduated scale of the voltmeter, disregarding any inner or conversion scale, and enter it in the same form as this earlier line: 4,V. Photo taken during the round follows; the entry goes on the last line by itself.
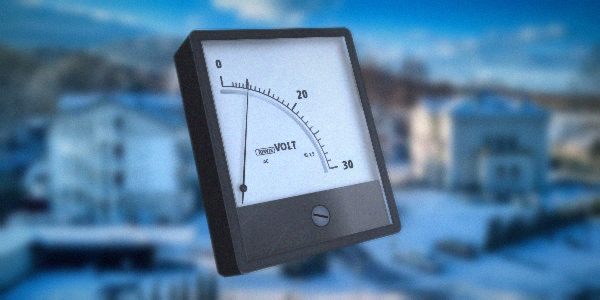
10,V
